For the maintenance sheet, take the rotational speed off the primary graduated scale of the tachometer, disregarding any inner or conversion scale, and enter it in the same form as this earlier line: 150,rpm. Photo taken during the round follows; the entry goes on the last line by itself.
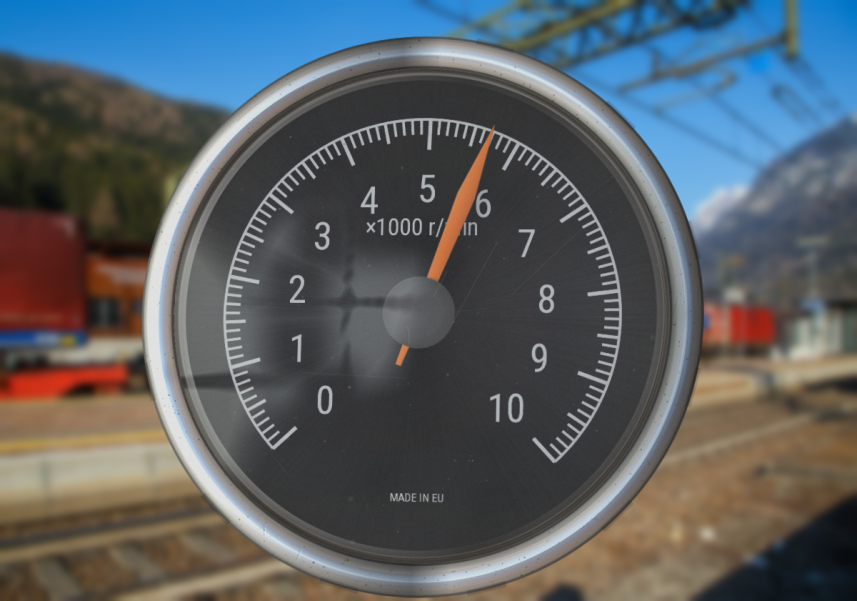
5700,rpm
